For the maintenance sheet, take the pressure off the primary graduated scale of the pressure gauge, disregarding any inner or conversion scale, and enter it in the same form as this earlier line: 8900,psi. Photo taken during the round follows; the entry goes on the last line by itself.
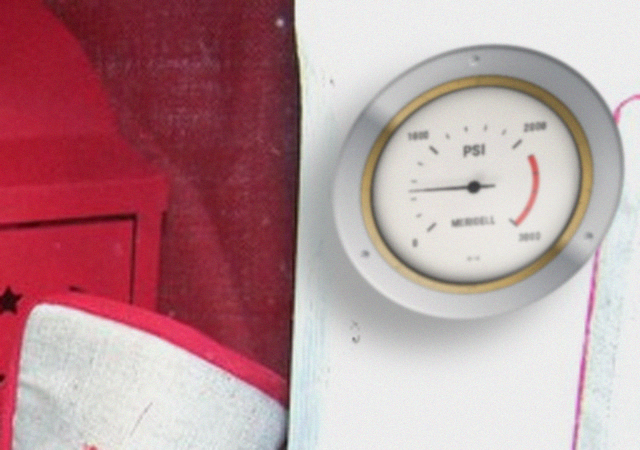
500,psi
